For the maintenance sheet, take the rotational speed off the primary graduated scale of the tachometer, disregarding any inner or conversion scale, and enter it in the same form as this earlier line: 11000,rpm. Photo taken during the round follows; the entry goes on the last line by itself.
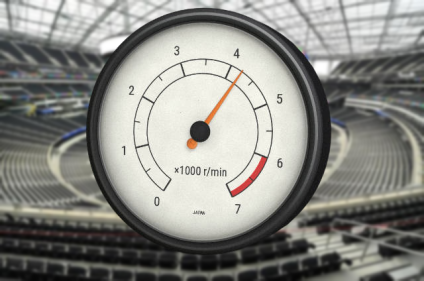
4250,rpm
